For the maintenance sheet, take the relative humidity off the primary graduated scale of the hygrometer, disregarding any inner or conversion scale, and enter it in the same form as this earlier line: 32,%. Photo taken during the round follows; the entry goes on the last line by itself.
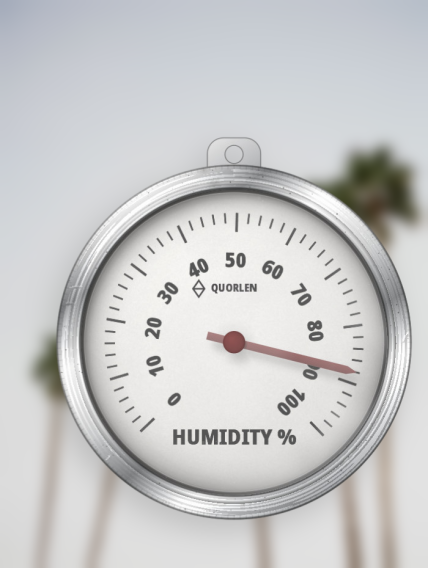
88,%
